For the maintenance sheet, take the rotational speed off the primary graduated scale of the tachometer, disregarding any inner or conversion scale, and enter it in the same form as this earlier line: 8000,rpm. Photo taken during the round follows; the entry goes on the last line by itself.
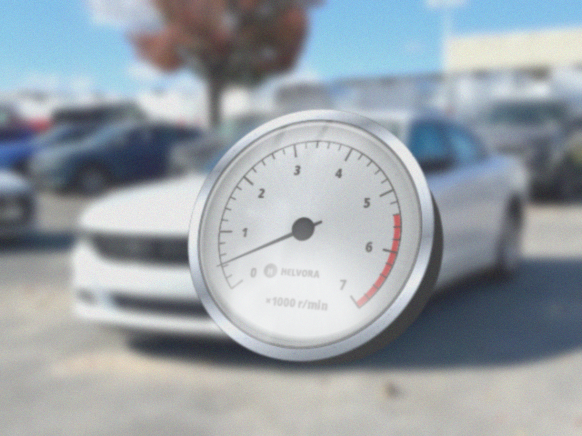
400,rpm
